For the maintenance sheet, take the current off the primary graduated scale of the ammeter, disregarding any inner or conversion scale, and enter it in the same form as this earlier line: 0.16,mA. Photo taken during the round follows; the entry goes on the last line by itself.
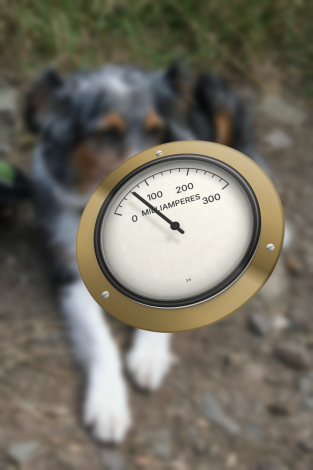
60,mA
